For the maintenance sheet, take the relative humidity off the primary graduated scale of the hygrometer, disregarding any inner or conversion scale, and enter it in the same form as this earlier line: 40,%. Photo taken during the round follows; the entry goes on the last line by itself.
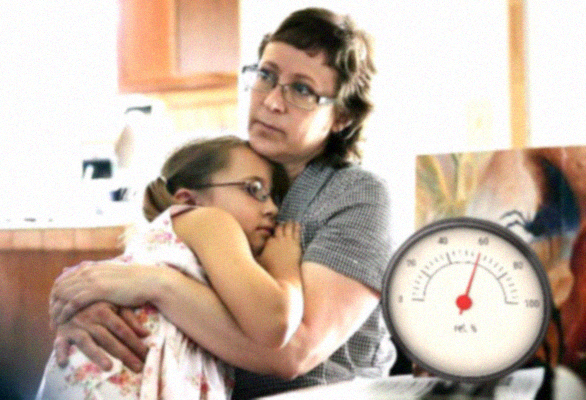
60,%
